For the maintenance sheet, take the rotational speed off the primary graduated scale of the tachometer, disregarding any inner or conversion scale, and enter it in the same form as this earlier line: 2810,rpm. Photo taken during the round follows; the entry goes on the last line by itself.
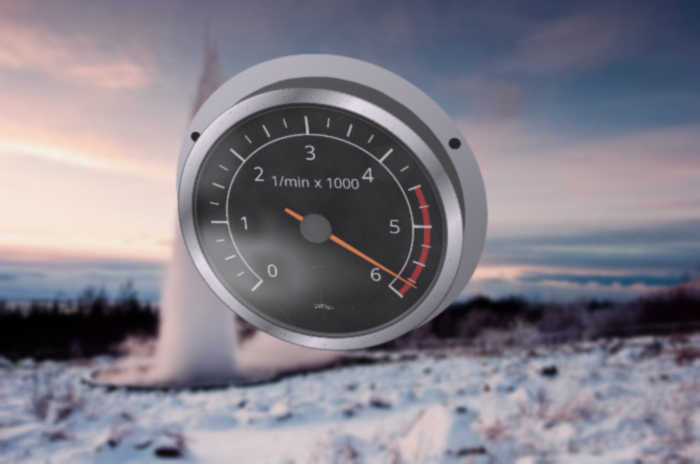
5750,rpm
